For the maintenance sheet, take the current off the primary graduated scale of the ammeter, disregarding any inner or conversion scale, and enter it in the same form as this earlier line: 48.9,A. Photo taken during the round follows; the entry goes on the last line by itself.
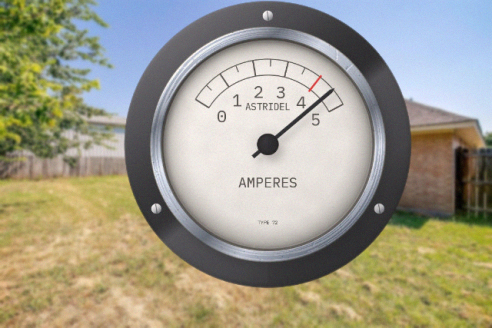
4.5,A
